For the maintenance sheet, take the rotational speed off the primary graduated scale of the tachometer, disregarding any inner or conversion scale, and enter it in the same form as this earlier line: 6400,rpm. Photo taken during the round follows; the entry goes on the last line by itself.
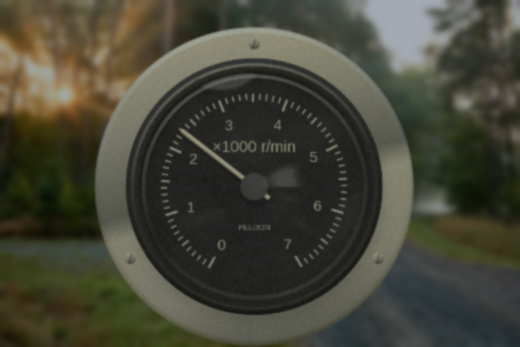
2300,rpm
